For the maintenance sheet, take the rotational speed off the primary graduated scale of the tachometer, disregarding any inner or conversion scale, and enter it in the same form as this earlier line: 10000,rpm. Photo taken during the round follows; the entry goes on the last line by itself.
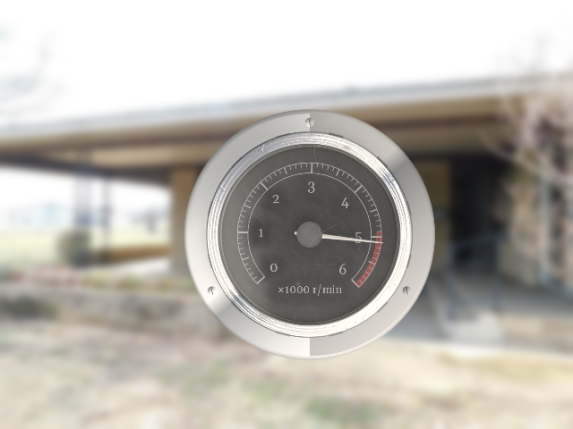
5100,rpm
